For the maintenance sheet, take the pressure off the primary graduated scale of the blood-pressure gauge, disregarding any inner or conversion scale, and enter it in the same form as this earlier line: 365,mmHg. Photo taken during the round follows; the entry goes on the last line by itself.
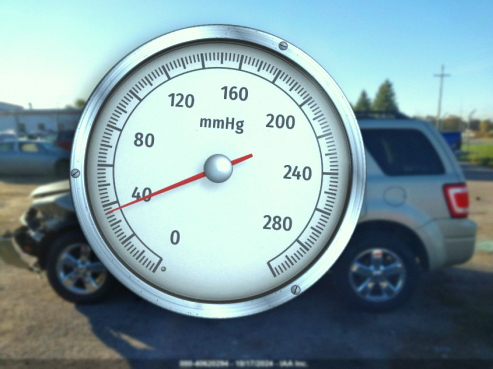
36,mmHg
